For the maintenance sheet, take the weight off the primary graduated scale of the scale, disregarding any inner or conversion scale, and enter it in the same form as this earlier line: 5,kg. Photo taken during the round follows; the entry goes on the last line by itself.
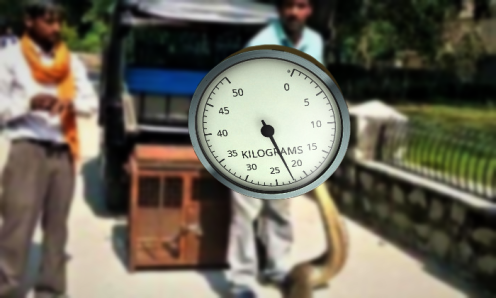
22,kg
